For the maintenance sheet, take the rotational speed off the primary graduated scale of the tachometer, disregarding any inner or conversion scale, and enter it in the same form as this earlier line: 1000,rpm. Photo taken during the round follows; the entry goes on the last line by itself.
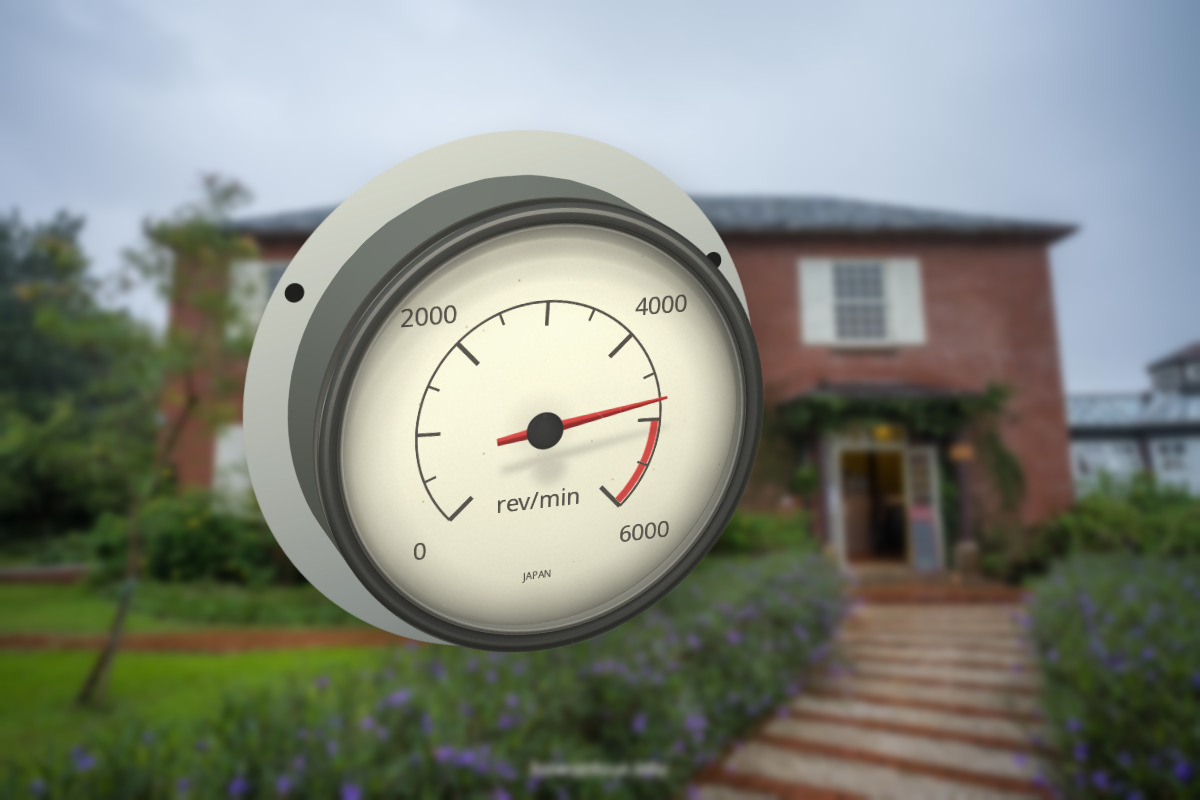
4750,rpm
